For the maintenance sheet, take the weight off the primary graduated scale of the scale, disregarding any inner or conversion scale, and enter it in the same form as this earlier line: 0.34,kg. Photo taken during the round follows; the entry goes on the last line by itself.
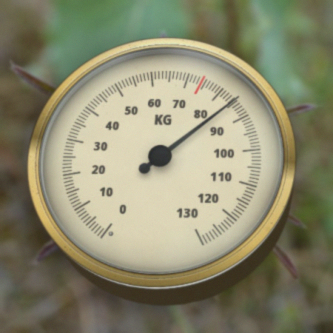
85,kg
